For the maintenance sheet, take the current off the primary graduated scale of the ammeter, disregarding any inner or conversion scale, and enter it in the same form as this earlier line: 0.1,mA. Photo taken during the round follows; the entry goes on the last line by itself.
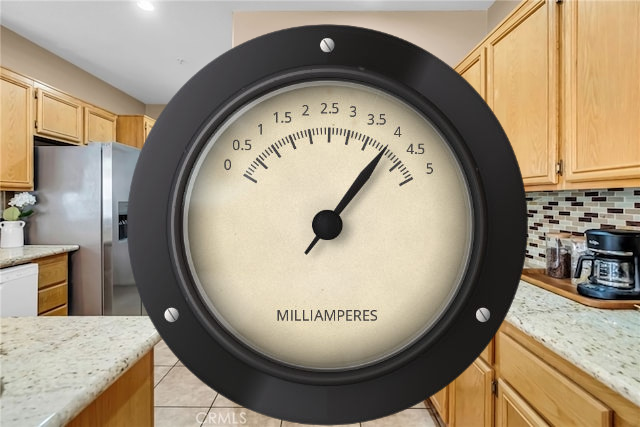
4,mA
